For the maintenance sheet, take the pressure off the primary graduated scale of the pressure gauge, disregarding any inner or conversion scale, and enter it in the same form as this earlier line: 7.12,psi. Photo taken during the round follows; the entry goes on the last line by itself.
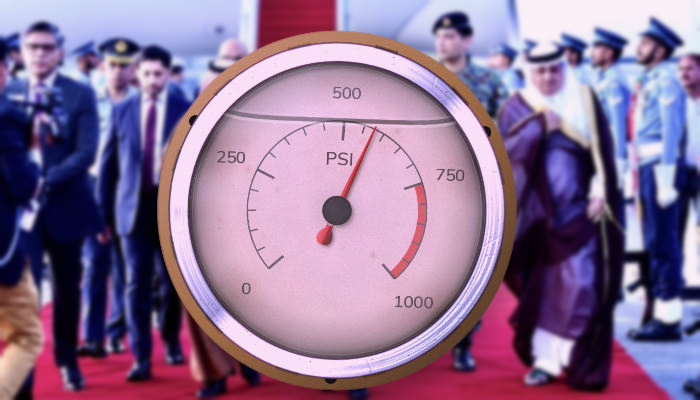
575,psi
